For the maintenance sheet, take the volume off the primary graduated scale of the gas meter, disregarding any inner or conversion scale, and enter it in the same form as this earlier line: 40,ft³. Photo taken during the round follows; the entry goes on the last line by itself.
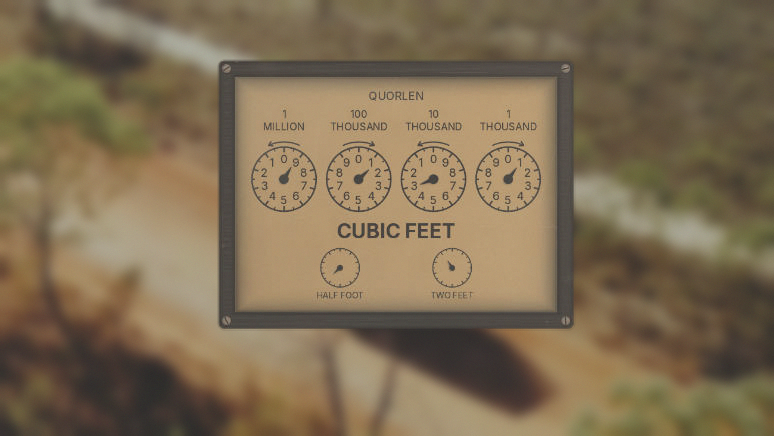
913100,ft³
